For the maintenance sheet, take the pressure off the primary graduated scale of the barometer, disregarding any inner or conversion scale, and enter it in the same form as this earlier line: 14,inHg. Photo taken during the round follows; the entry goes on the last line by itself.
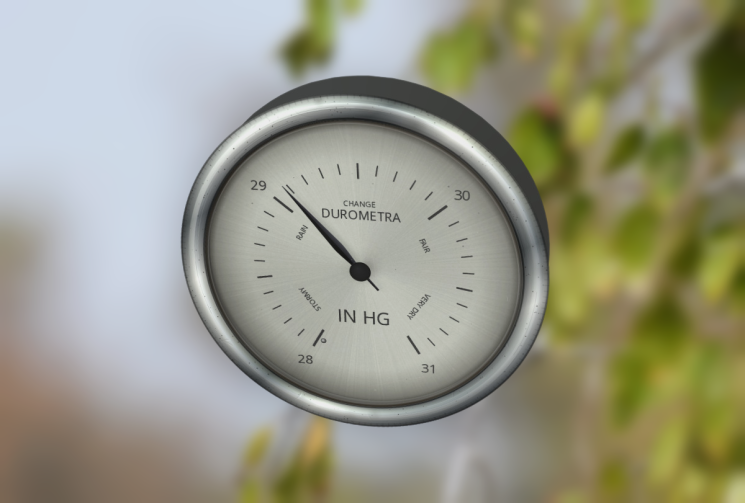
29.1,inHg
